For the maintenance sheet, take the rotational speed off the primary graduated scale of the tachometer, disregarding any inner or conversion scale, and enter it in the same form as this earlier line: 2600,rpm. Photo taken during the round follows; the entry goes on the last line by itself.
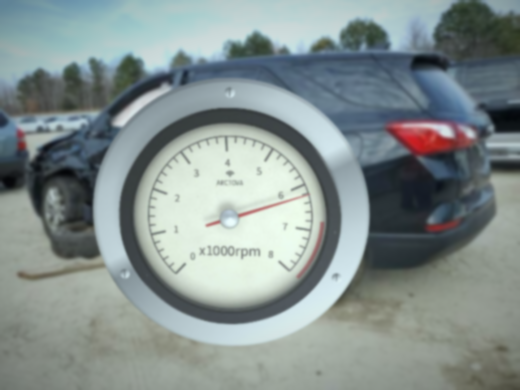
6200,rpm
